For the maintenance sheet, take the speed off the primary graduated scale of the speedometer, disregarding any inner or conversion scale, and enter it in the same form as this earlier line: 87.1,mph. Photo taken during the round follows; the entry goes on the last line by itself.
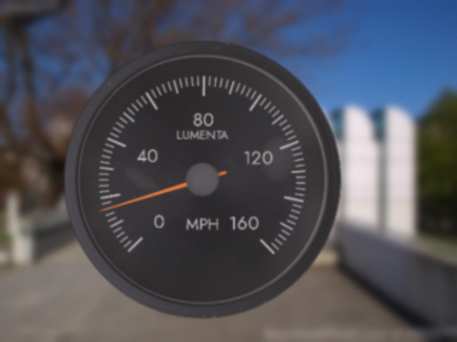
16,mph
